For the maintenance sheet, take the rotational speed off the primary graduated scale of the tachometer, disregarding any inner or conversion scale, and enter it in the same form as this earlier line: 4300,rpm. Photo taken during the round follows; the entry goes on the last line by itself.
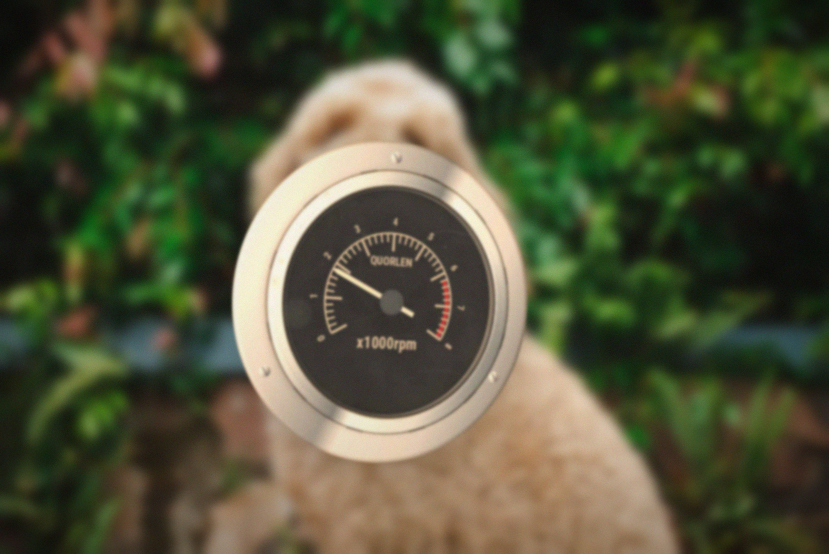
1800,rpm
